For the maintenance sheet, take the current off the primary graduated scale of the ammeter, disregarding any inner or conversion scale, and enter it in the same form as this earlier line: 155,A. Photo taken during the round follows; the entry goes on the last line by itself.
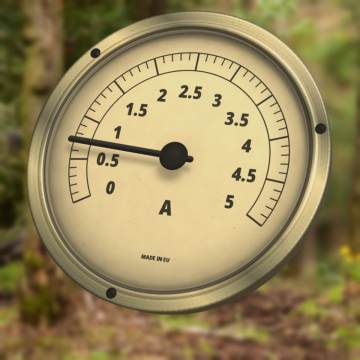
0.7,A
